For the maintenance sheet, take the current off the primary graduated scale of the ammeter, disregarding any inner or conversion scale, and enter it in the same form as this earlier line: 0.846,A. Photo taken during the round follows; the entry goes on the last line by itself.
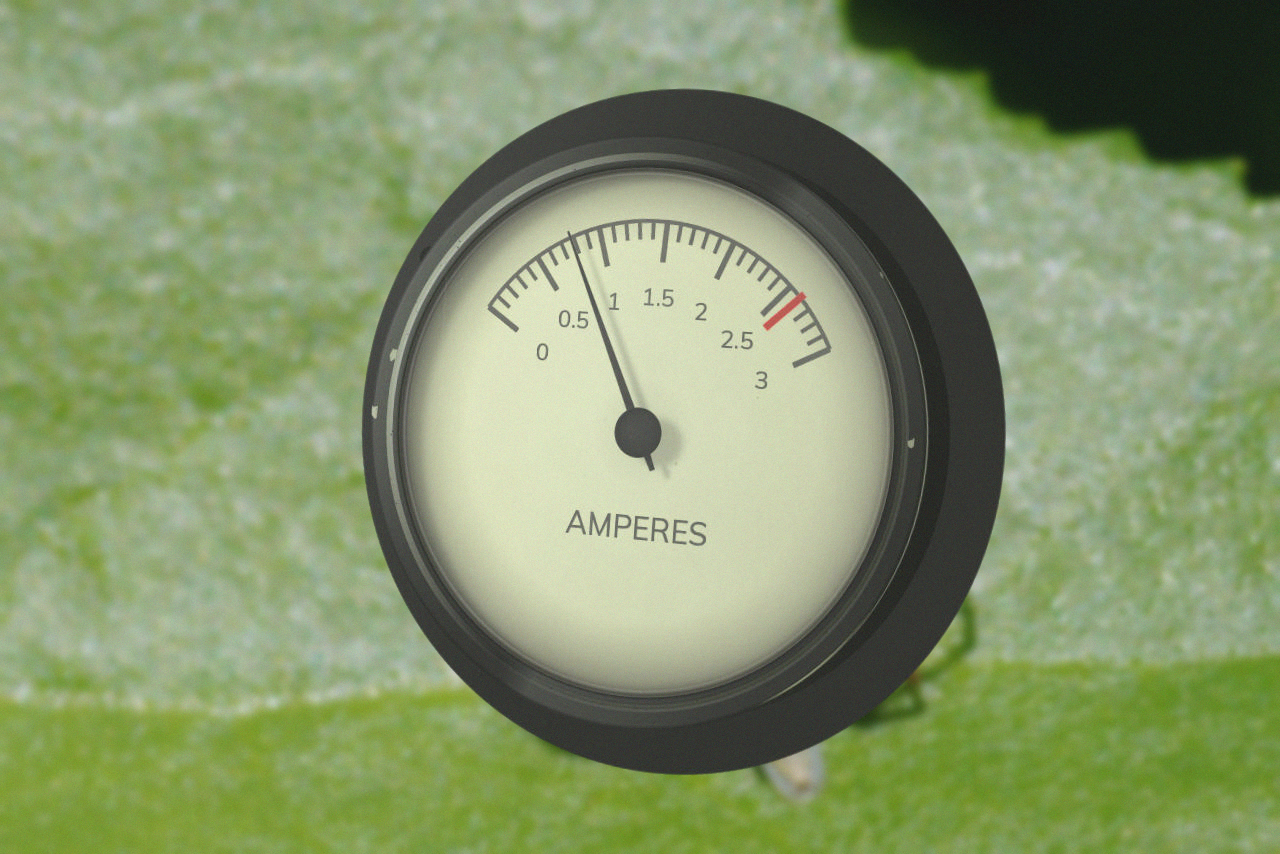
0.8,A
